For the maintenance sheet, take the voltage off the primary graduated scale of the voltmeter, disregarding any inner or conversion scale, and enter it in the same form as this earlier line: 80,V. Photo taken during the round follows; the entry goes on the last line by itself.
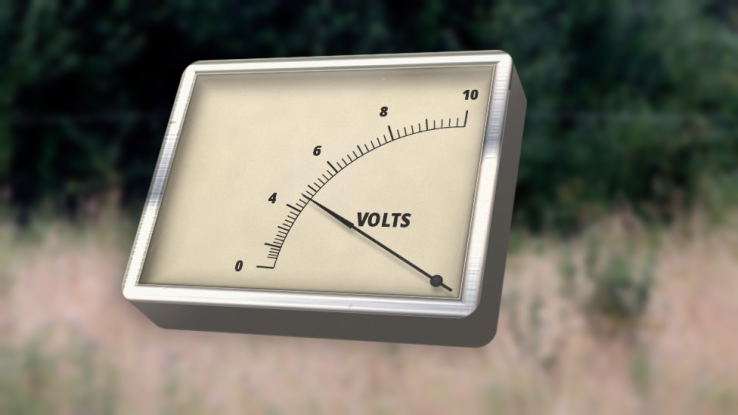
4.6,V
